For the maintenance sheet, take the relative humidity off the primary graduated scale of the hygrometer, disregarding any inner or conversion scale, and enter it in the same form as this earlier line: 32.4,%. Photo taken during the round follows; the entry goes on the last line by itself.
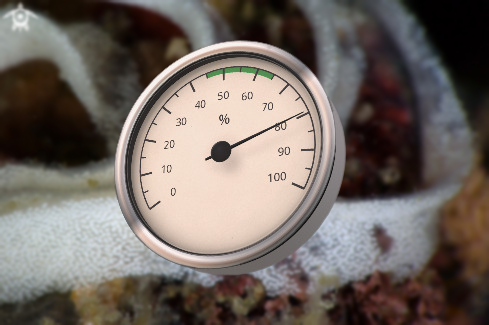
80,%
